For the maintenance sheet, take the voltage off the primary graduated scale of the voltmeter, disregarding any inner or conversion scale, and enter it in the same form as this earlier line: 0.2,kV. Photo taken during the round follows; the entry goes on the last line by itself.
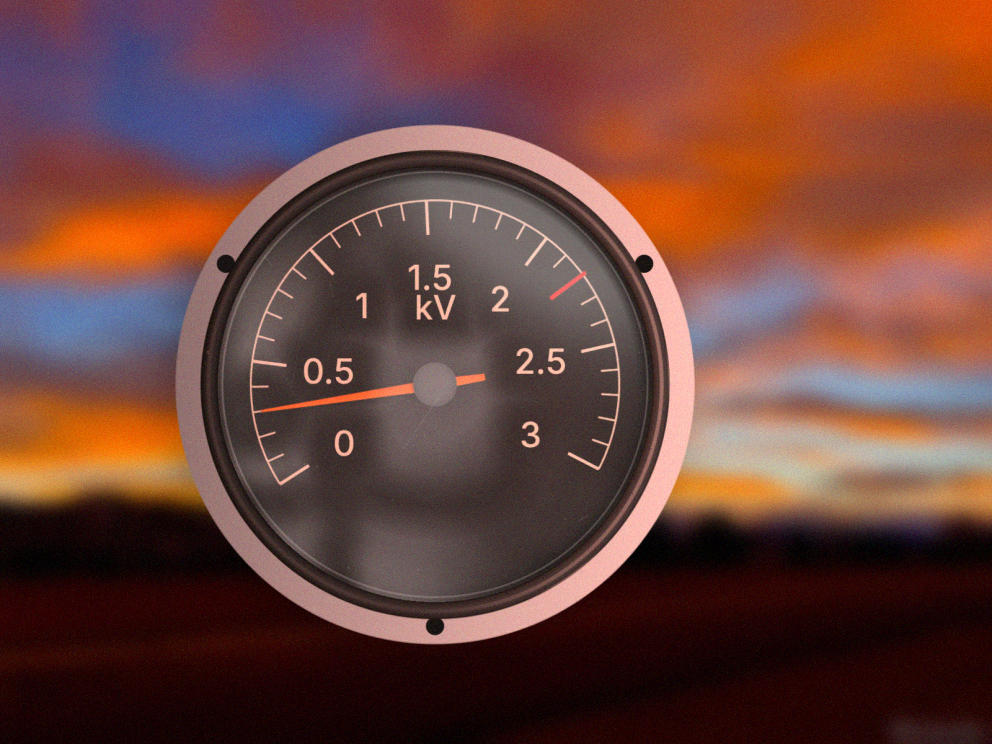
0.3,kV
